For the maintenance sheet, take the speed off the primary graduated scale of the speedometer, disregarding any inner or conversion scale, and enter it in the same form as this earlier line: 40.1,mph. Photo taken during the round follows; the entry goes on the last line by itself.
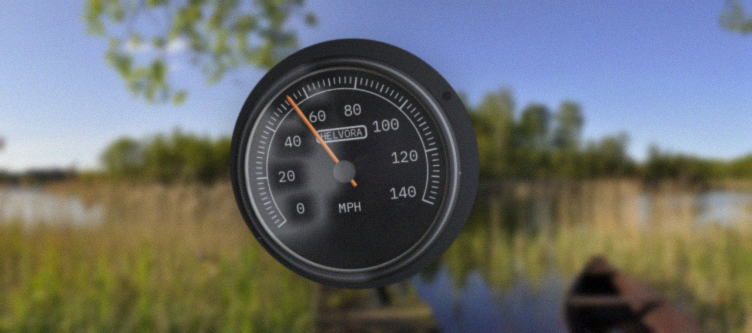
54,mph
